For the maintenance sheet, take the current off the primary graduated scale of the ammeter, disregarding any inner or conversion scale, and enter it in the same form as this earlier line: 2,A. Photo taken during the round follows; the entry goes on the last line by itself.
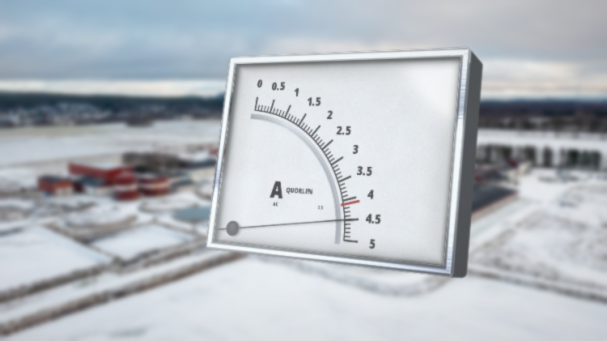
4.5,A
